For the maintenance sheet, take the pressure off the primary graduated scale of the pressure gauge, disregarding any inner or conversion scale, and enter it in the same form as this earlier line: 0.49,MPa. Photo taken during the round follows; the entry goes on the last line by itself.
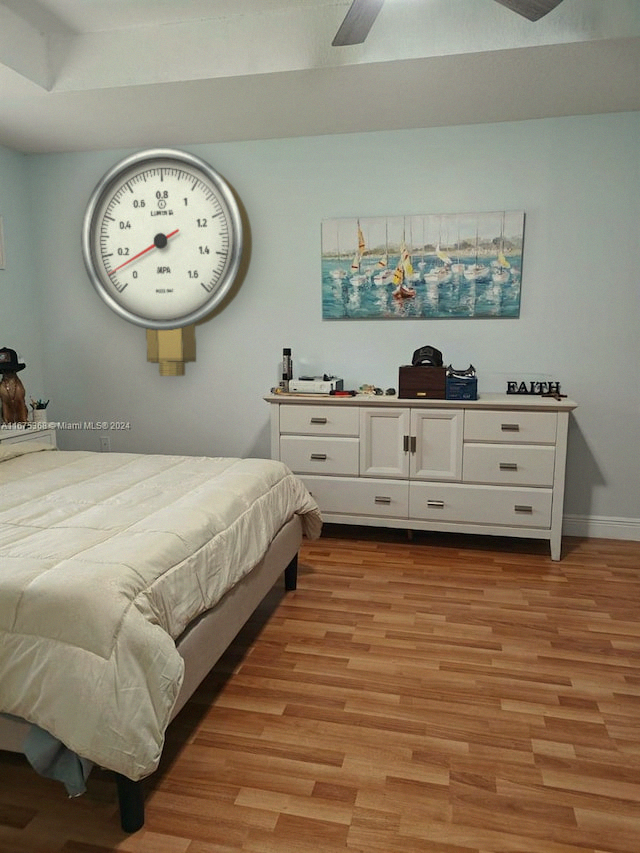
0.1,MPa
